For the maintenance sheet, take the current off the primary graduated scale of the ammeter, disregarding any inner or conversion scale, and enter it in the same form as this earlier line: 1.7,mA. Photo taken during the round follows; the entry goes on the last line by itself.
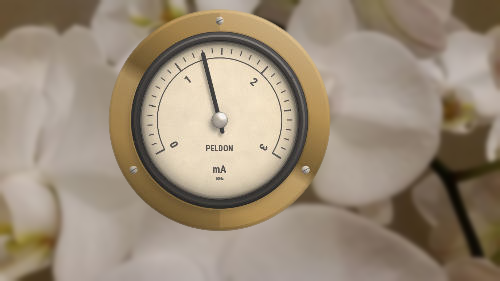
1.3,mA
